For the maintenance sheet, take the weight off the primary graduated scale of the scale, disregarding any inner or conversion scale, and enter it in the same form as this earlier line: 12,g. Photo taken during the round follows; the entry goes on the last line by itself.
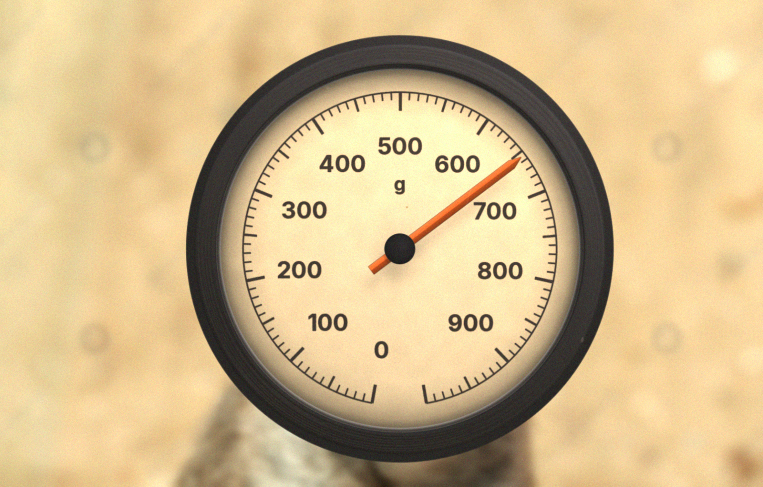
655,g
